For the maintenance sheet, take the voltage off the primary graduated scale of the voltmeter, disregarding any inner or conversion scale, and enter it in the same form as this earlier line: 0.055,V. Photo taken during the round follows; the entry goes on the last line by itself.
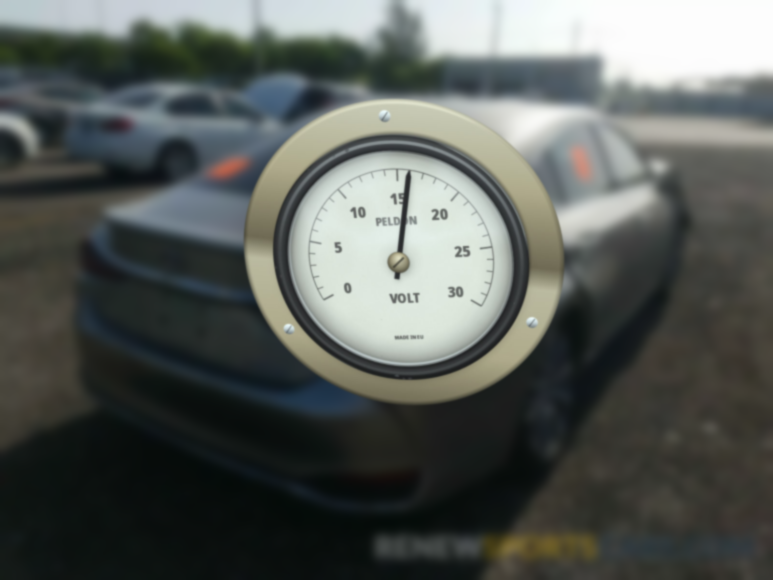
16,V
